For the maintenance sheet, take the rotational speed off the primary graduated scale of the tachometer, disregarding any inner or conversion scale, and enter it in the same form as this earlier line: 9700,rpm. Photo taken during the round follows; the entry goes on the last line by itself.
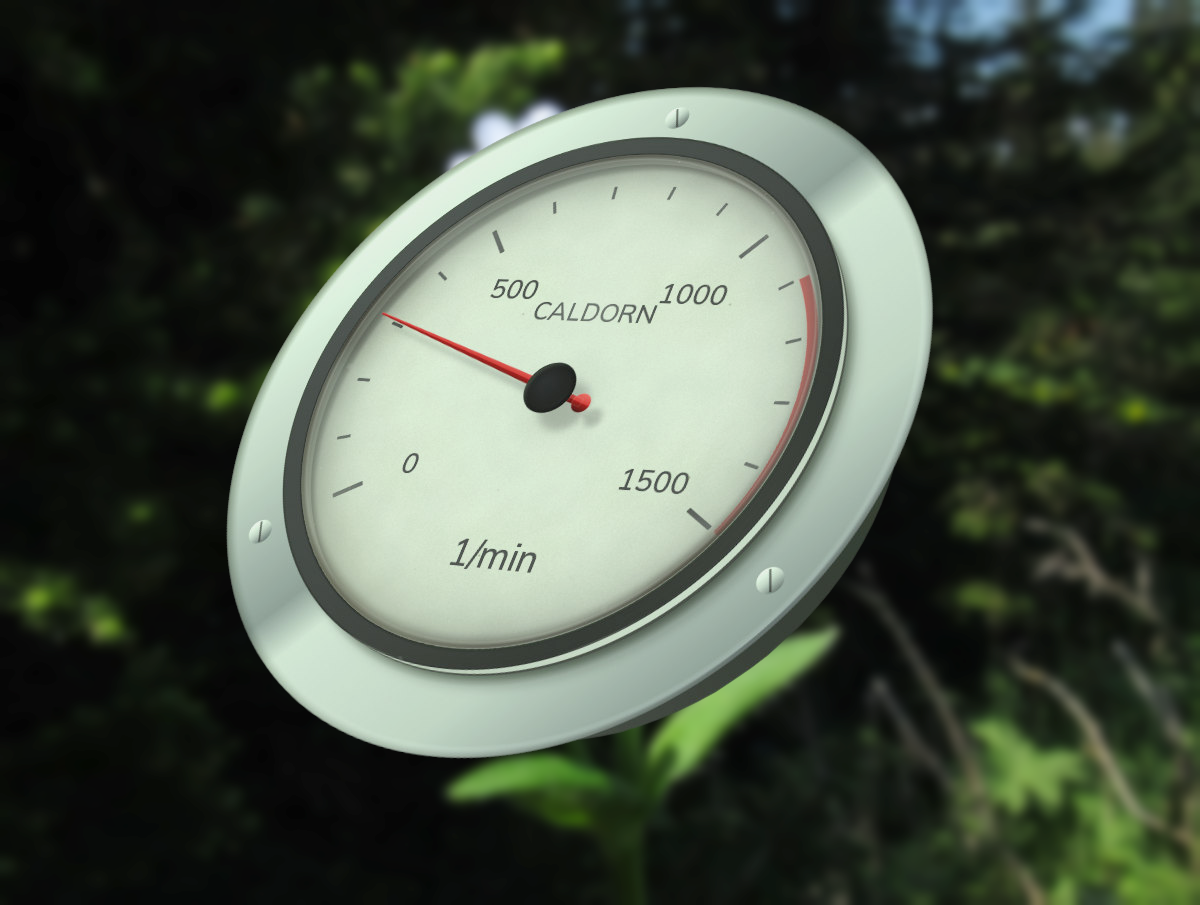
300,rpm
